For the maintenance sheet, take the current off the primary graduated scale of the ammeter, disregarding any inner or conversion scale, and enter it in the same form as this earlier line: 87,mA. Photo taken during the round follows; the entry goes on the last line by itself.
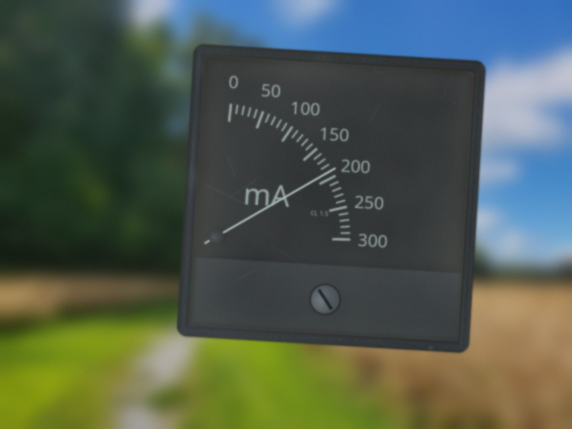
190,mA
